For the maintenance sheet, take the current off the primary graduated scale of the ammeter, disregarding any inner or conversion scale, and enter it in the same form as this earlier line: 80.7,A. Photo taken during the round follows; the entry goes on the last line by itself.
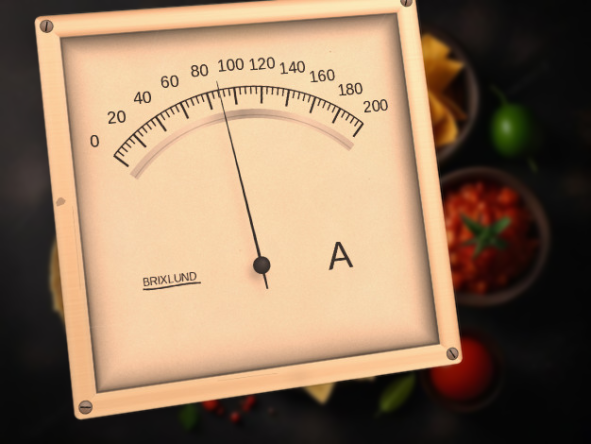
88,A
